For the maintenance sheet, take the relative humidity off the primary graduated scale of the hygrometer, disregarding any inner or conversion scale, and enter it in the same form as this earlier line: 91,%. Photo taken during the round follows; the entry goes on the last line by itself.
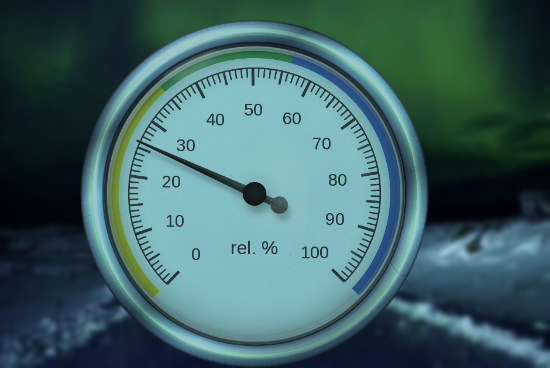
26,%
